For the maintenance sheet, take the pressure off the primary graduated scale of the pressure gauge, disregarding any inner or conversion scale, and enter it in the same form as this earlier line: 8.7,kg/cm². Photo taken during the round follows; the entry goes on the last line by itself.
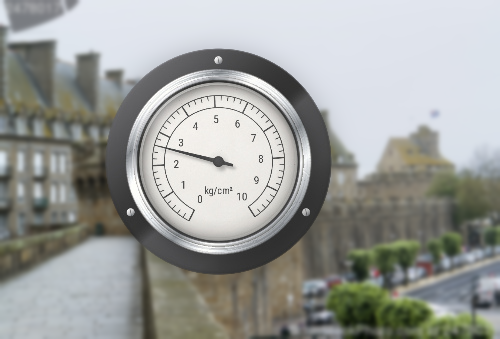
2.6,kg/cm²
